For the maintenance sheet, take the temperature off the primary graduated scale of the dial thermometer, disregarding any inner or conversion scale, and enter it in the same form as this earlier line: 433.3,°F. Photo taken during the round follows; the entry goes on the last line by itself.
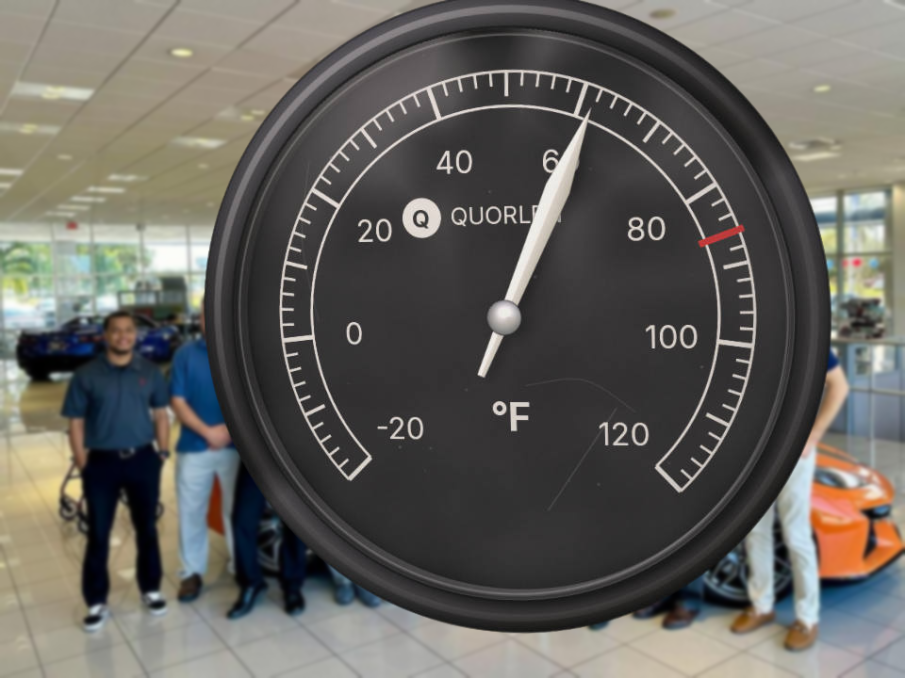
62,°F
